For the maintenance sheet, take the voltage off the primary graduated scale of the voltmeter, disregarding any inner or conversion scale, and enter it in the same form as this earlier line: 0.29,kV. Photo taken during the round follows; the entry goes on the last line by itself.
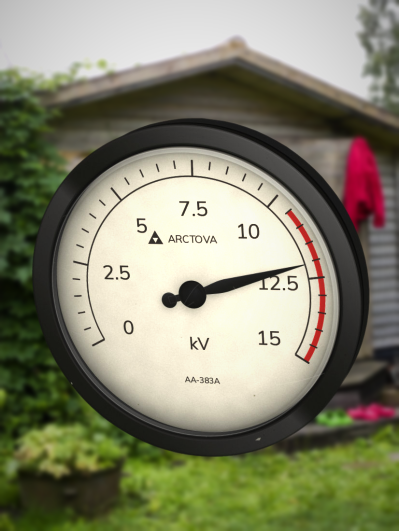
12,kV
